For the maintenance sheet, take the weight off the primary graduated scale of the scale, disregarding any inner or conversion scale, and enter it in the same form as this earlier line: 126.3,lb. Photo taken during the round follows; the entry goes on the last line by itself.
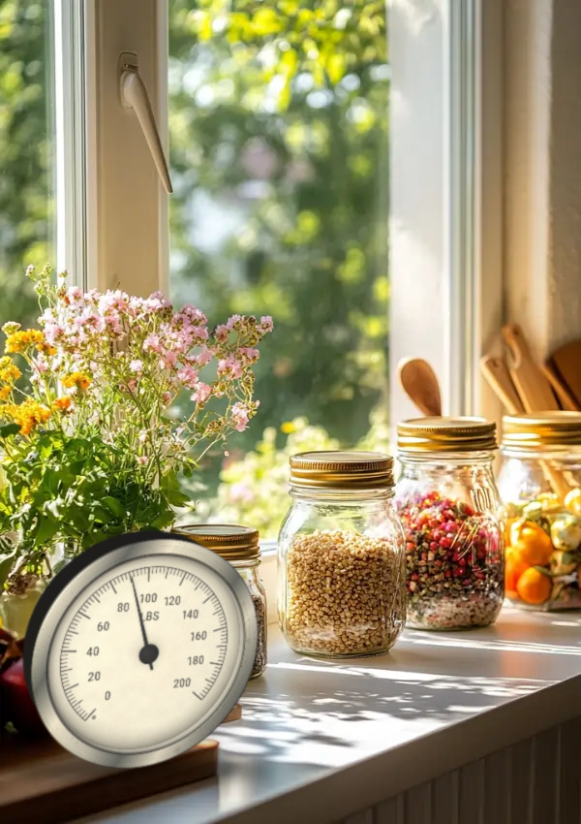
90,lb
